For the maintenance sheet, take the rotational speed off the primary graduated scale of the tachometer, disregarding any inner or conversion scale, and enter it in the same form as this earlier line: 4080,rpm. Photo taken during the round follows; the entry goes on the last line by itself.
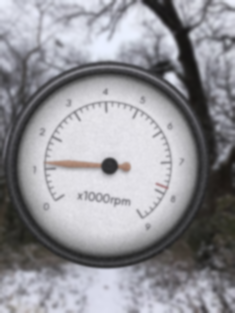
1200,rpm
